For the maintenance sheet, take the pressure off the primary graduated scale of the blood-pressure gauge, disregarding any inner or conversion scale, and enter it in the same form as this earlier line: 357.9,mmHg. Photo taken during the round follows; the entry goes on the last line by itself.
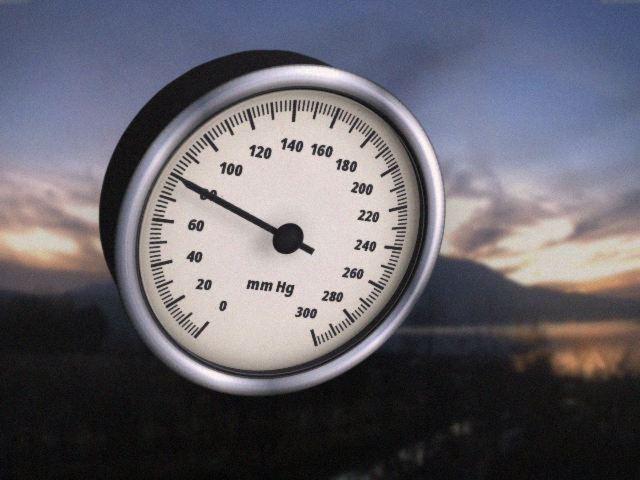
80,mmHg
